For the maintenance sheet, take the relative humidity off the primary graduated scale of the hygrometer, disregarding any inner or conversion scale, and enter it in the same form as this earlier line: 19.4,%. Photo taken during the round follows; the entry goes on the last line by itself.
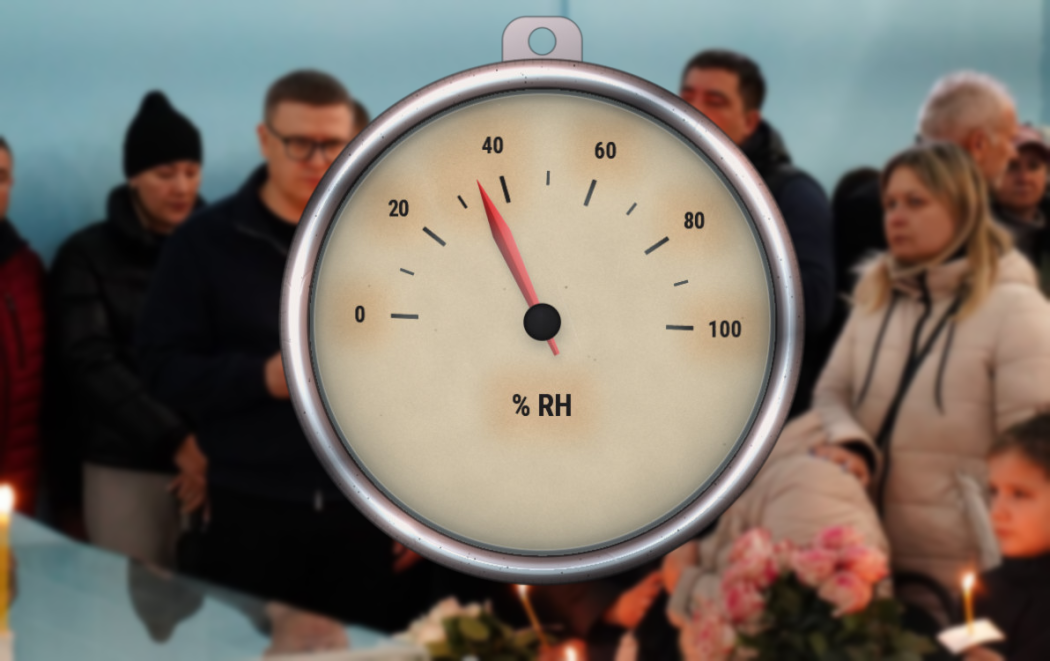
35,%
